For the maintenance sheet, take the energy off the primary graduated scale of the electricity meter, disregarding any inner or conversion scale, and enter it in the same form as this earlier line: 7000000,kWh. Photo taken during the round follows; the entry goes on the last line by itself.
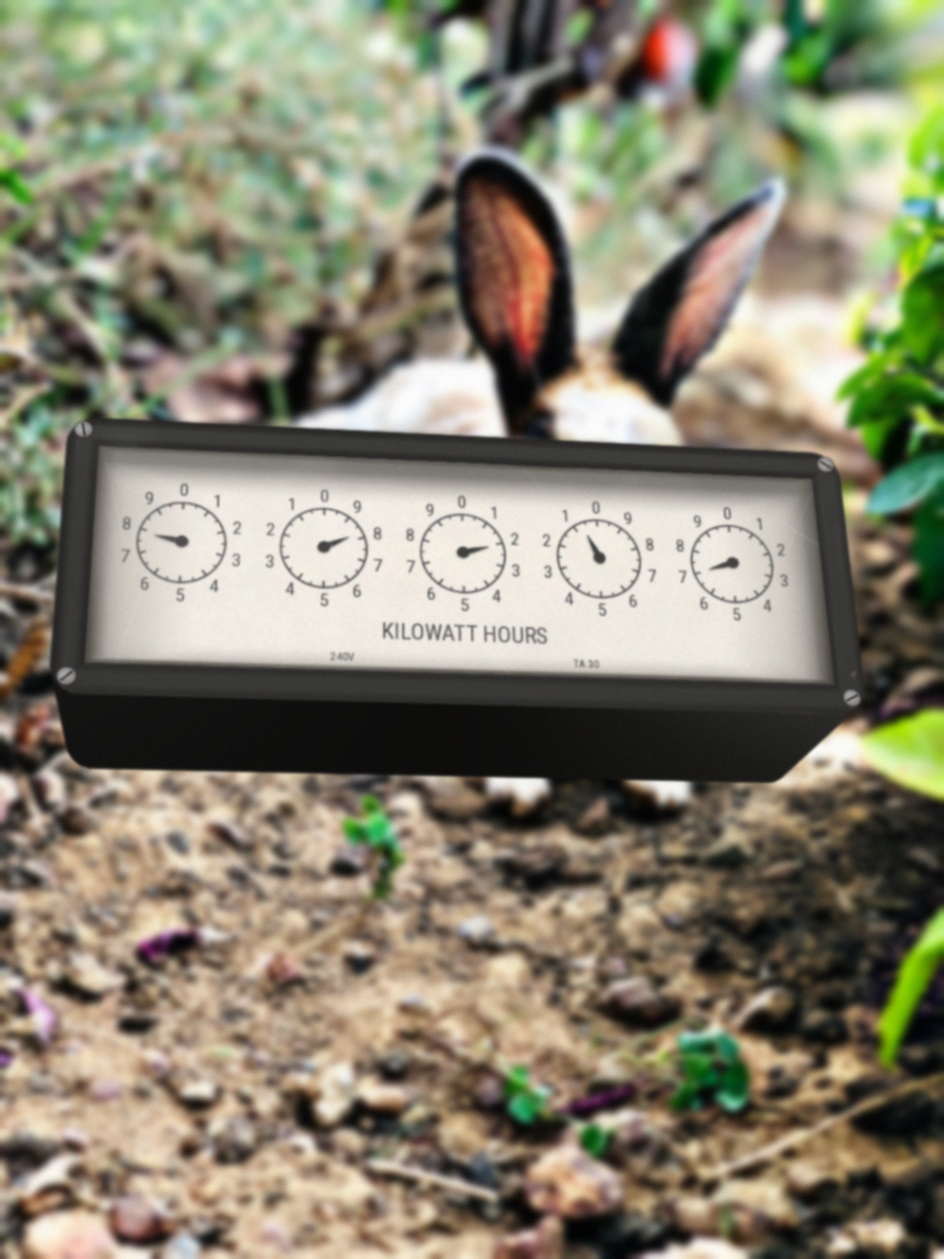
78207,kWh
